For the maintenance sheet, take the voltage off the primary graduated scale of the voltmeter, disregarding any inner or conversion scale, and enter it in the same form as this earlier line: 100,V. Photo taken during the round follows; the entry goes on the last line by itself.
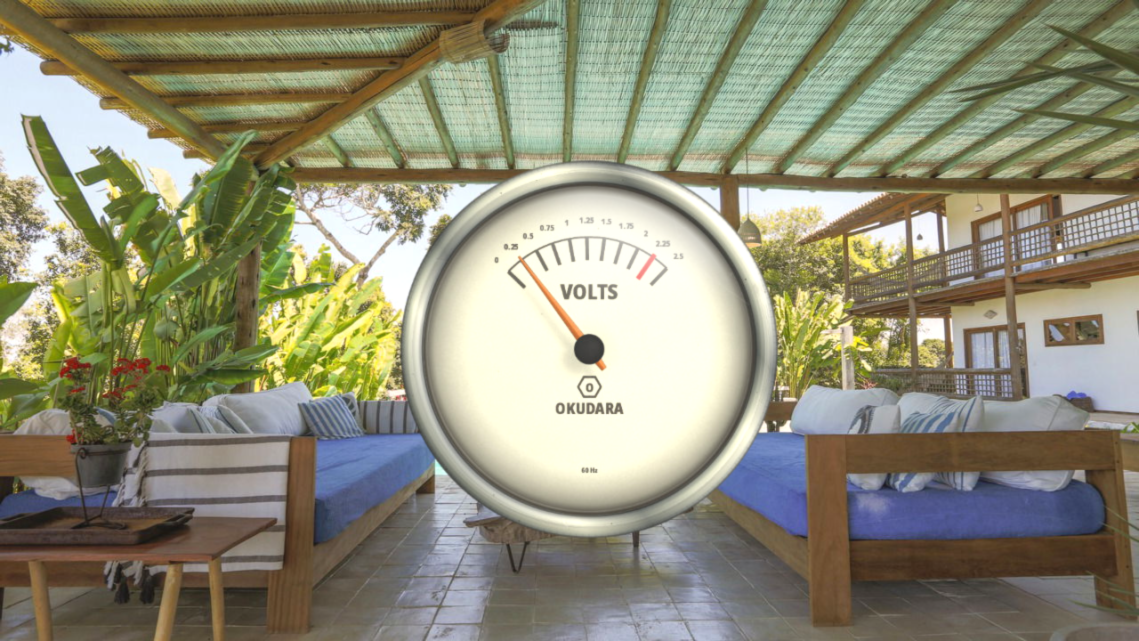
0.25,V
